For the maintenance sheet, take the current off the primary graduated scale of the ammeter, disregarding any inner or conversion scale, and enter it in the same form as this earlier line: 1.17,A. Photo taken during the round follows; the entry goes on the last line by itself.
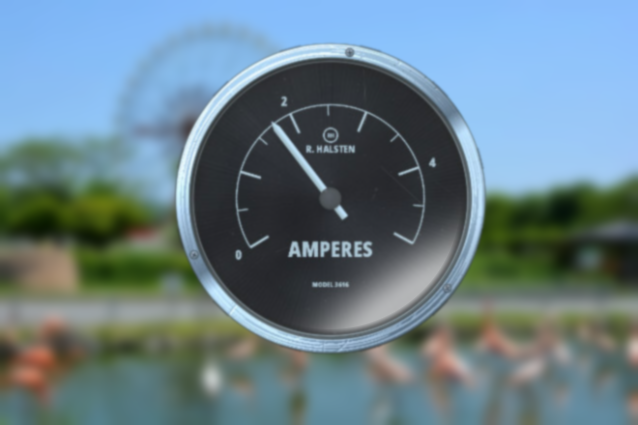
1.75,A
